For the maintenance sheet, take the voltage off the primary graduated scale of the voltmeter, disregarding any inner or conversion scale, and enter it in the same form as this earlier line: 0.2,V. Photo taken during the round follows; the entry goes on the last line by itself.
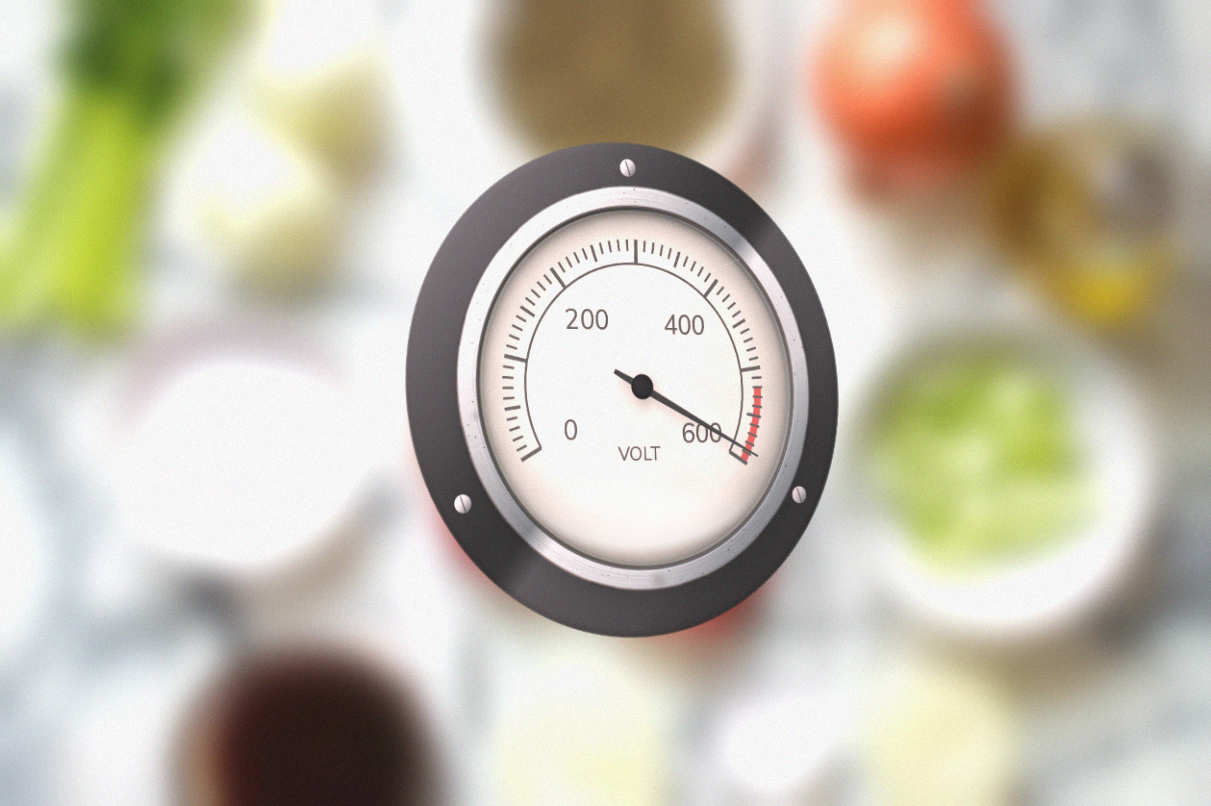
590,V
